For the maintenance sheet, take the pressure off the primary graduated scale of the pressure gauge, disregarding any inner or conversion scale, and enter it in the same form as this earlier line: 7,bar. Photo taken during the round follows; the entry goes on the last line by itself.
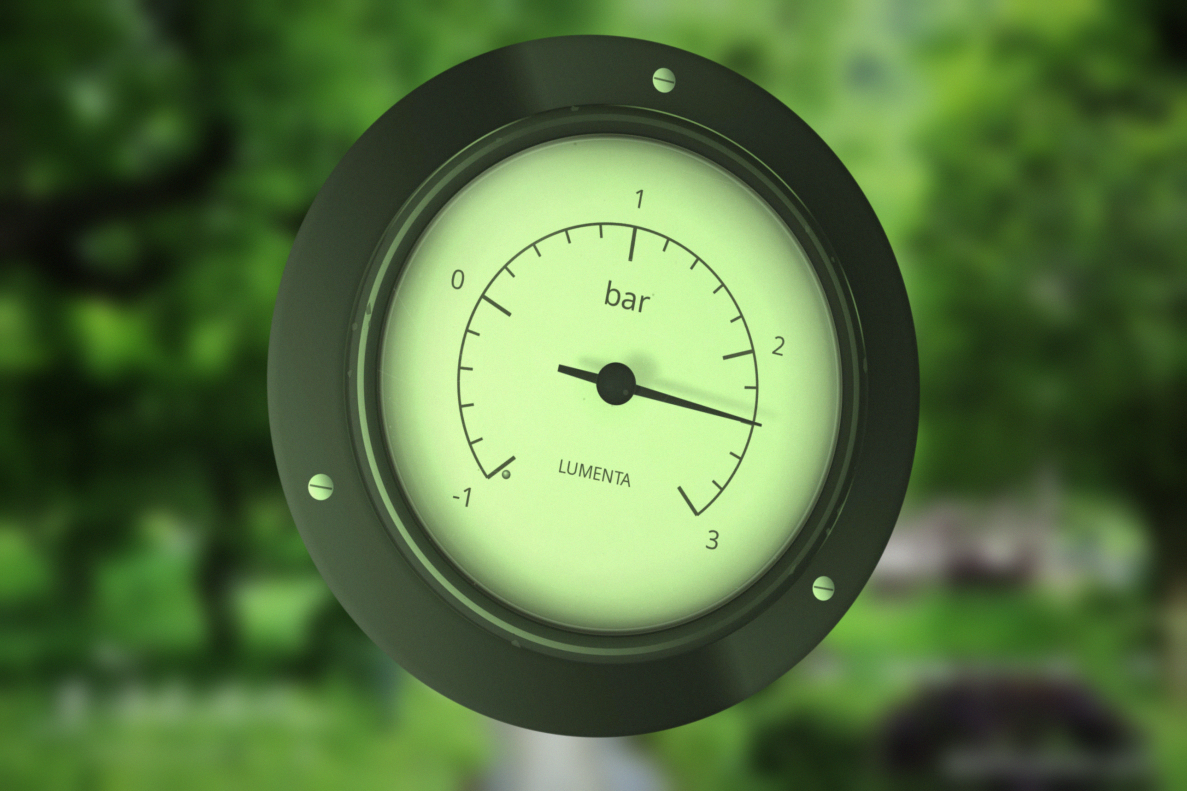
2.4,bar
